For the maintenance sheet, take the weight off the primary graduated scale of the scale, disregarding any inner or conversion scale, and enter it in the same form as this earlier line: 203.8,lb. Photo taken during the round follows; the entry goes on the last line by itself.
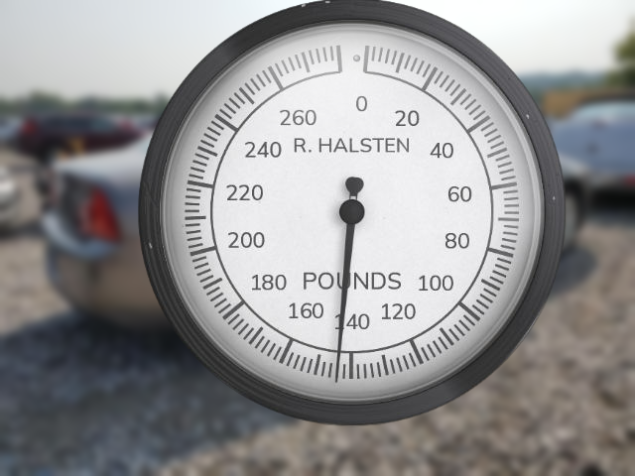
144,lb
